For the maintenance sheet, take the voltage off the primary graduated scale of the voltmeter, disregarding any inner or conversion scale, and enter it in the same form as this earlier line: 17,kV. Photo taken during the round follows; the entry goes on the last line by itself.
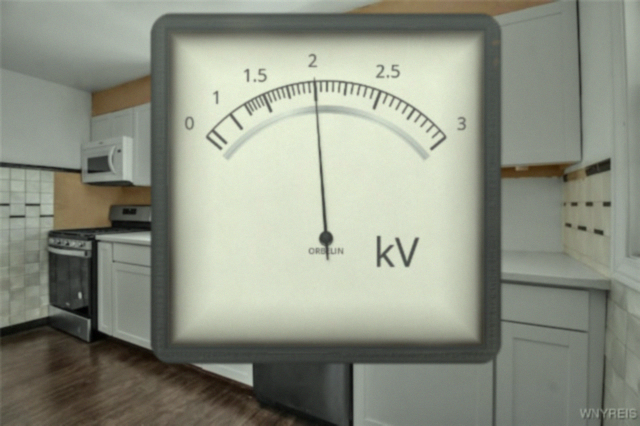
2,kV
